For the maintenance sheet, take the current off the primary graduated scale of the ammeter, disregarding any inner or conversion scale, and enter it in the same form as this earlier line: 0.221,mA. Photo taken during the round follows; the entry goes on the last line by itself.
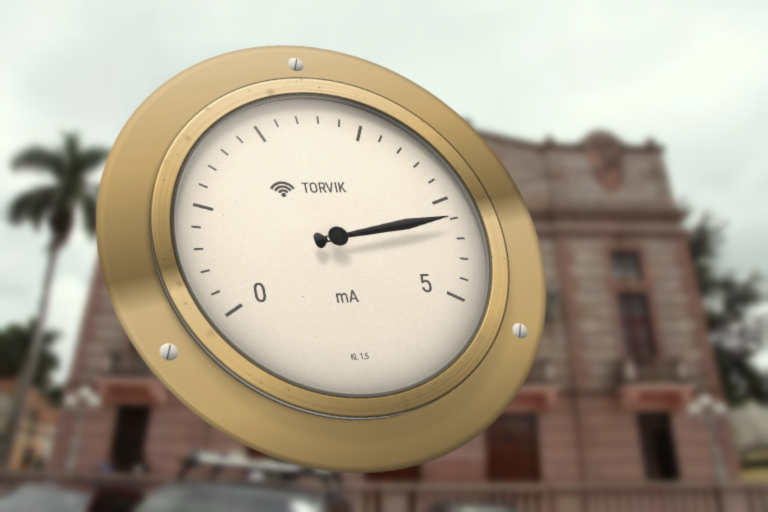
4.2,mA
